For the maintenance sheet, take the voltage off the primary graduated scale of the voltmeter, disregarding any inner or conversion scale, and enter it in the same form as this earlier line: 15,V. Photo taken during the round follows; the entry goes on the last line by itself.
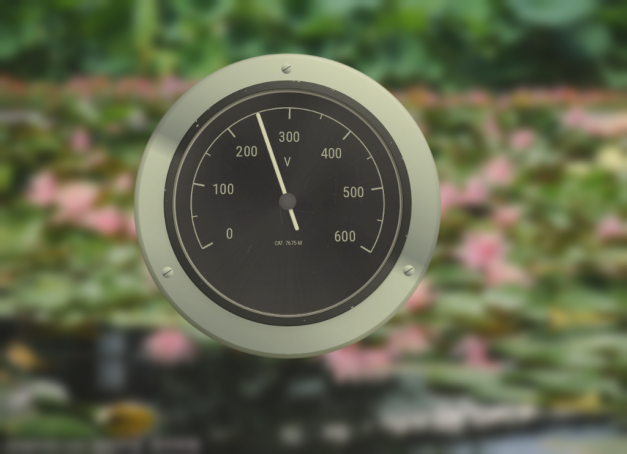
250,V
